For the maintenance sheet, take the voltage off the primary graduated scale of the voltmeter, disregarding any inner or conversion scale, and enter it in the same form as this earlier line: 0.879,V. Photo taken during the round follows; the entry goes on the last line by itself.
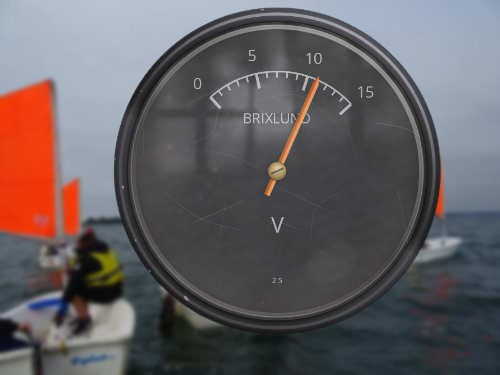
11,V
